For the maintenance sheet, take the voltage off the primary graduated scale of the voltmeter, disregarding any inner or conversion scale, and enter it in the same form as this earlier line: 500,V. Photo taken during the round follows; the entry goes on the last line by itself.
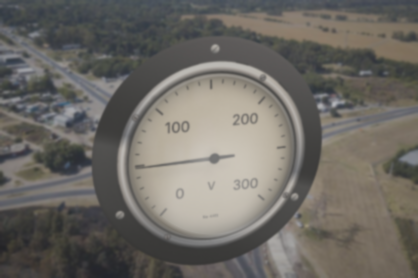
50,V
